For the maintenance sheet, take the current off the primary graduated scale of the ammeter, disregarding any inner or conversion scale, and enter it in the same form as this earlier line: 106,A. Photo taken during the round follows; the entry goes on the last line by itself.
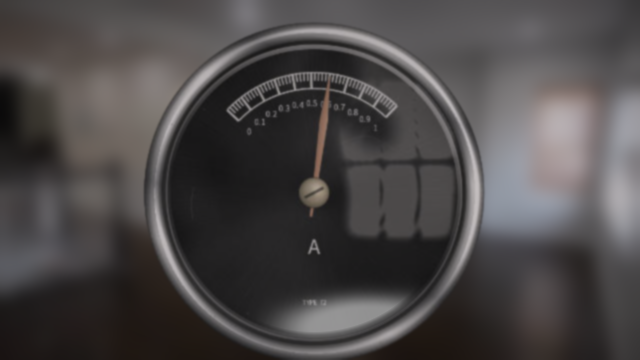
0.6,A
